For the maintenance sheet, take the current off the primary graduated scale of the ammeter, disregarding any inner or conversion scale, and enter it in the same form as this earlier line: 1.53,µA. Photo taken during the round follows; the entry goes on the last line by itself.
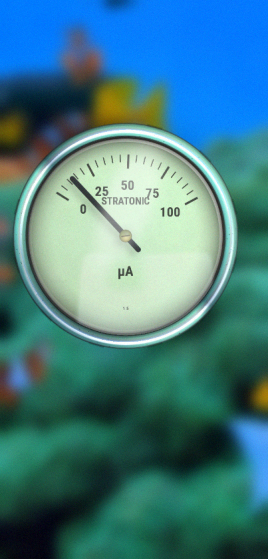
12.5,µA
